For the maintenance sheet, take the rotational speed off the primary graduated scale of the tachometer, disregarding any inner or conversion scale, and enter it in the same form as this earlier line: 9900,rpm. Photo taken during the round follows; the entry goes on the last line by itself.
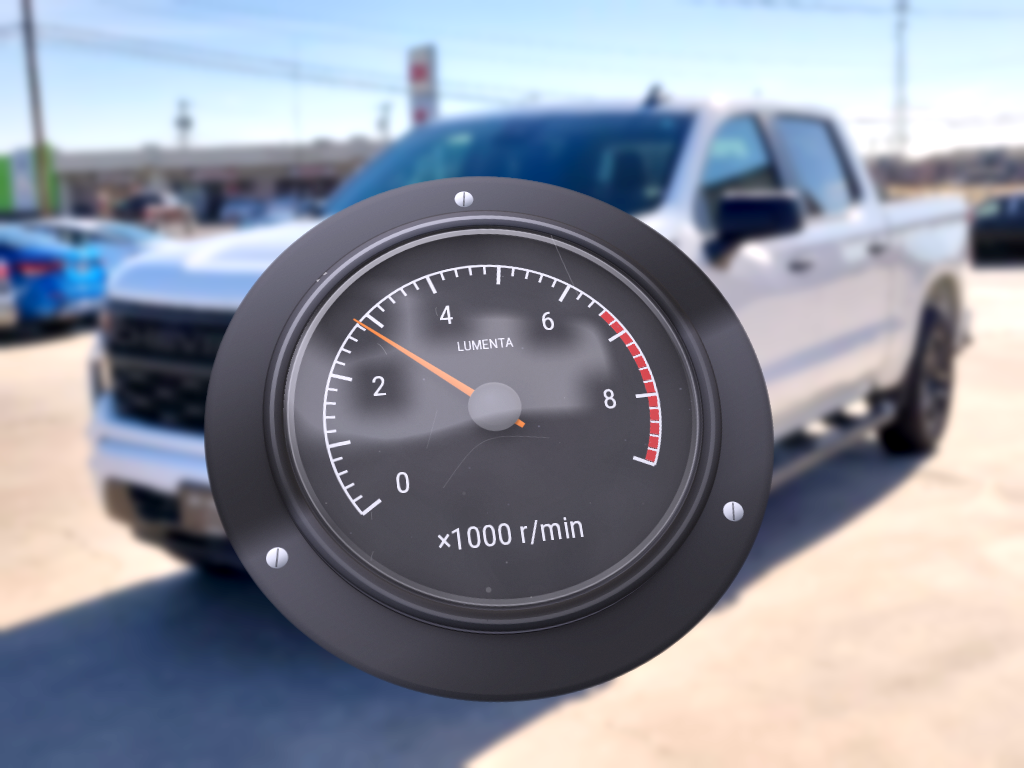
2800,rpm
